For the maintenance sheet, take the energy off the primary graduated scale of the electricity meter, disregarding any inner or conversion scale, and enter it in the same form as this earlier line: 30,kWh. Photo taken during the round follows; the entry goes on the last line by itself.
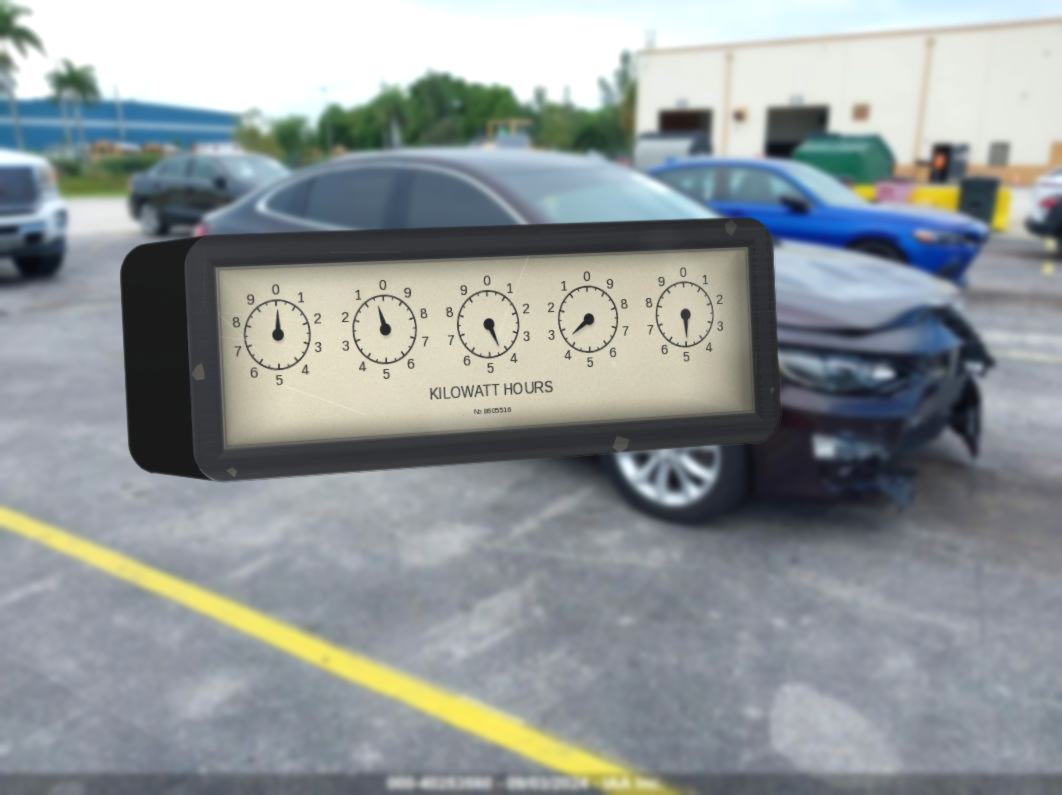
435,kWh
